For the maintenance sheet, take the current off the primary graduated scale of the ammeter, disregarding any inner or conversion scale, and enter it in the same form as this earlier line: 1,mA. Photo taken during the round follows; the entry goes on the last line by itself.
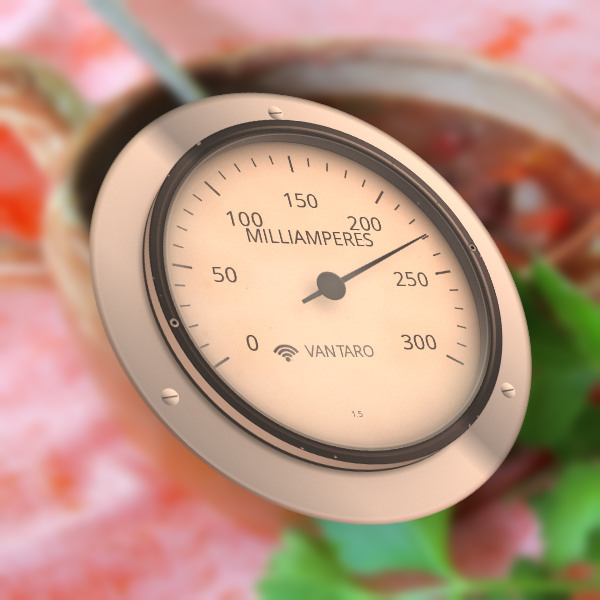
230,mA
